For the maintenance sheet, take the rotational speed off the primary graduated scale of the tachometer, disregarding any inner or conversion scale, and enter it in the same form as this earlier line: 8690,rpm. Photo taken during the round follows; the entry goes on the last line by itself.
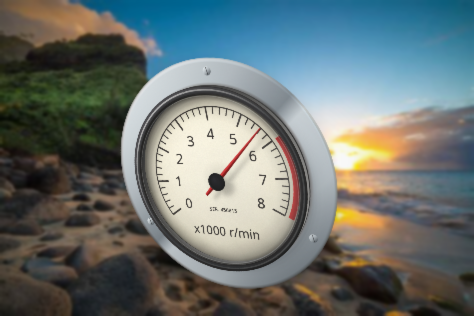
5600,rpm
